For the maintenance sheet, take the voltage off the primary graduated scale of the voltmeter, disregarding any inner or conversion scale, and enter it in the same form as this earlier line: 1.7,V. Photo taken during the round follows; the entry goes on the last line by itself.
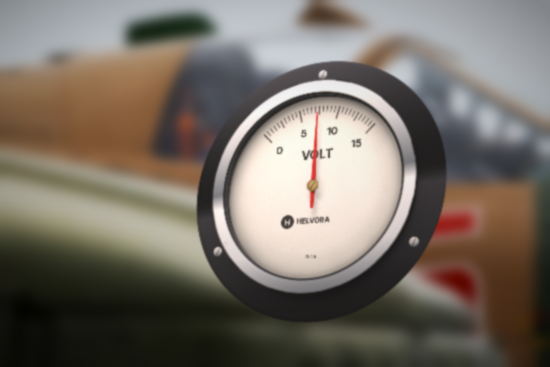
7.5,V
